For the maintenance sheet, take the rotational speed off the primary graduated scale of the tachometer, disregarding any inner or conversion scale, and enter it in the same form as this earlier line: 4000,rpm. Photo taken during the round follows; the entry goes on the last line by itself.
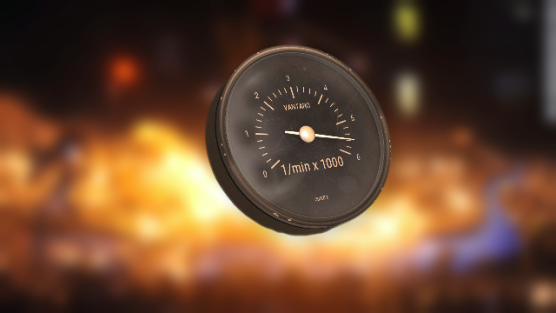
5600,rpm
